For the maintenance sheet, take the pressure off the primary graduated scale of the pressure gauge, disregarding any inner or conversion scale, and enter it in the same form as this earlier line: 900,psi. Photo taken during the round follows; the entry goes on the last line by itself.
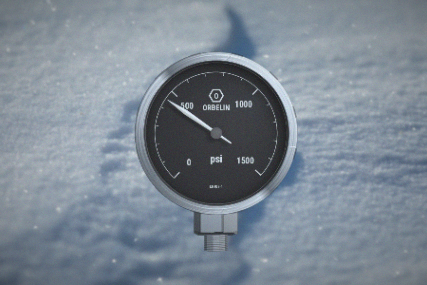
450,psi
